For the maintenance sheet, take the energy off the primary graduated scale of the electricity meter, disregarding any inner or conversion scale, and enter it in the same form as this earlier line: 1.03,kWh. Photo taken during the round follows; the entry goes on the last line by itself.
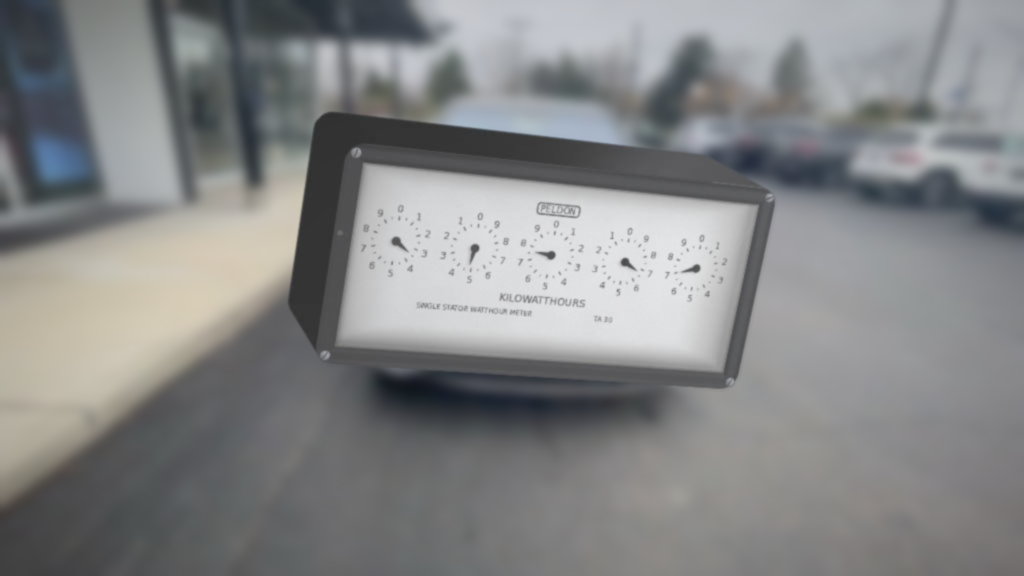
34767,kWh
